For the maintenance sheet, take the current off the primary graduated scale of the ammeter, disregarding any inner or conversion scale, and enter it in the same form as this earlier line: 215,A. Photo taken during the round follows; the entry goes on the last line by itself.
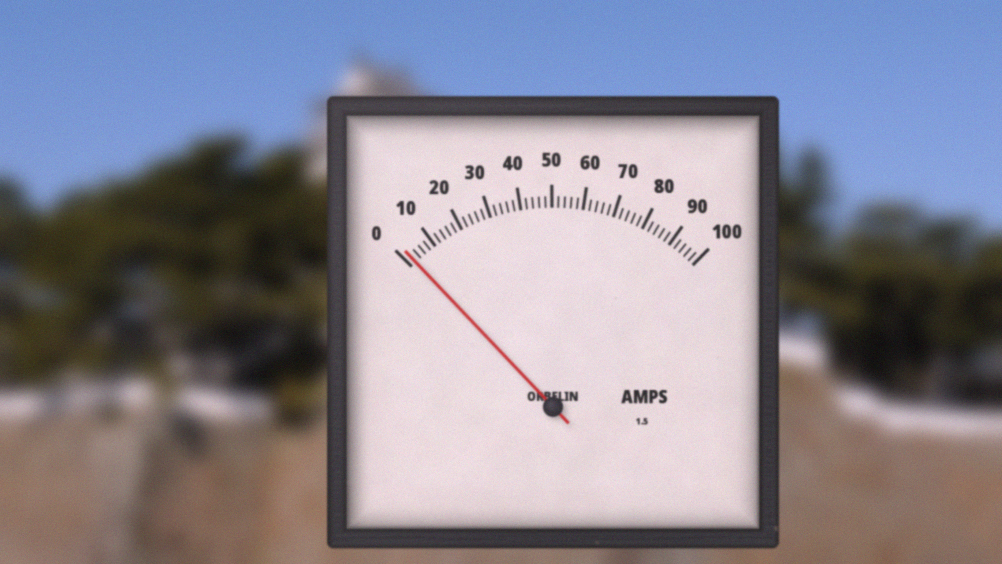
2,A
